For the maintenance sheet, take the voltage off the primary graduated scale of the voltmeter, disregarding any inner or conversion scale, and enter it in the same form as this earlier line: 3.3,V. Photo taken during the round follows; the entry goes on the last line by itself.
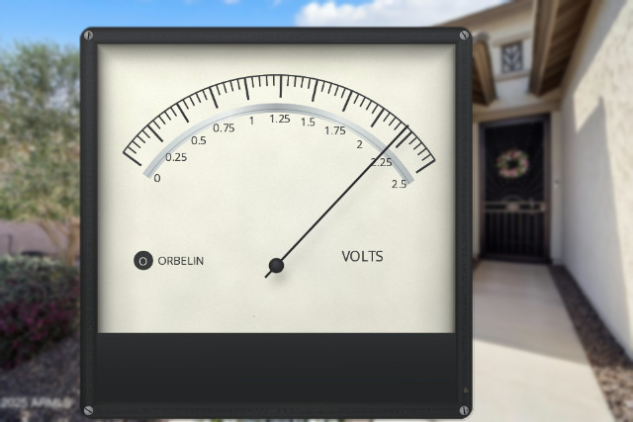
2.2,V
